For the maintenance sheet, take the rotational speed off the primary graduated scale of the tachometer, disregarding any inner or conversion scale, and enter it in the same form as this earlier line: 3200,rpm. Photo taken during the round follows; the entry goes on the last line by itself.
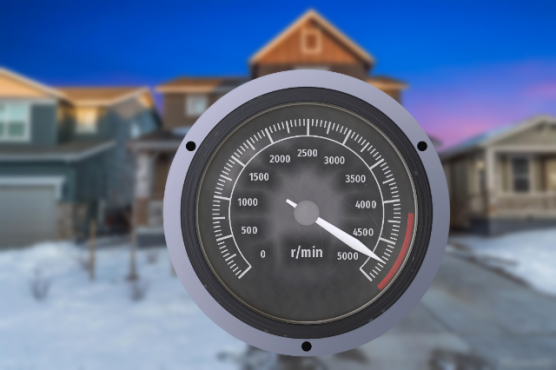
4750,rpm
